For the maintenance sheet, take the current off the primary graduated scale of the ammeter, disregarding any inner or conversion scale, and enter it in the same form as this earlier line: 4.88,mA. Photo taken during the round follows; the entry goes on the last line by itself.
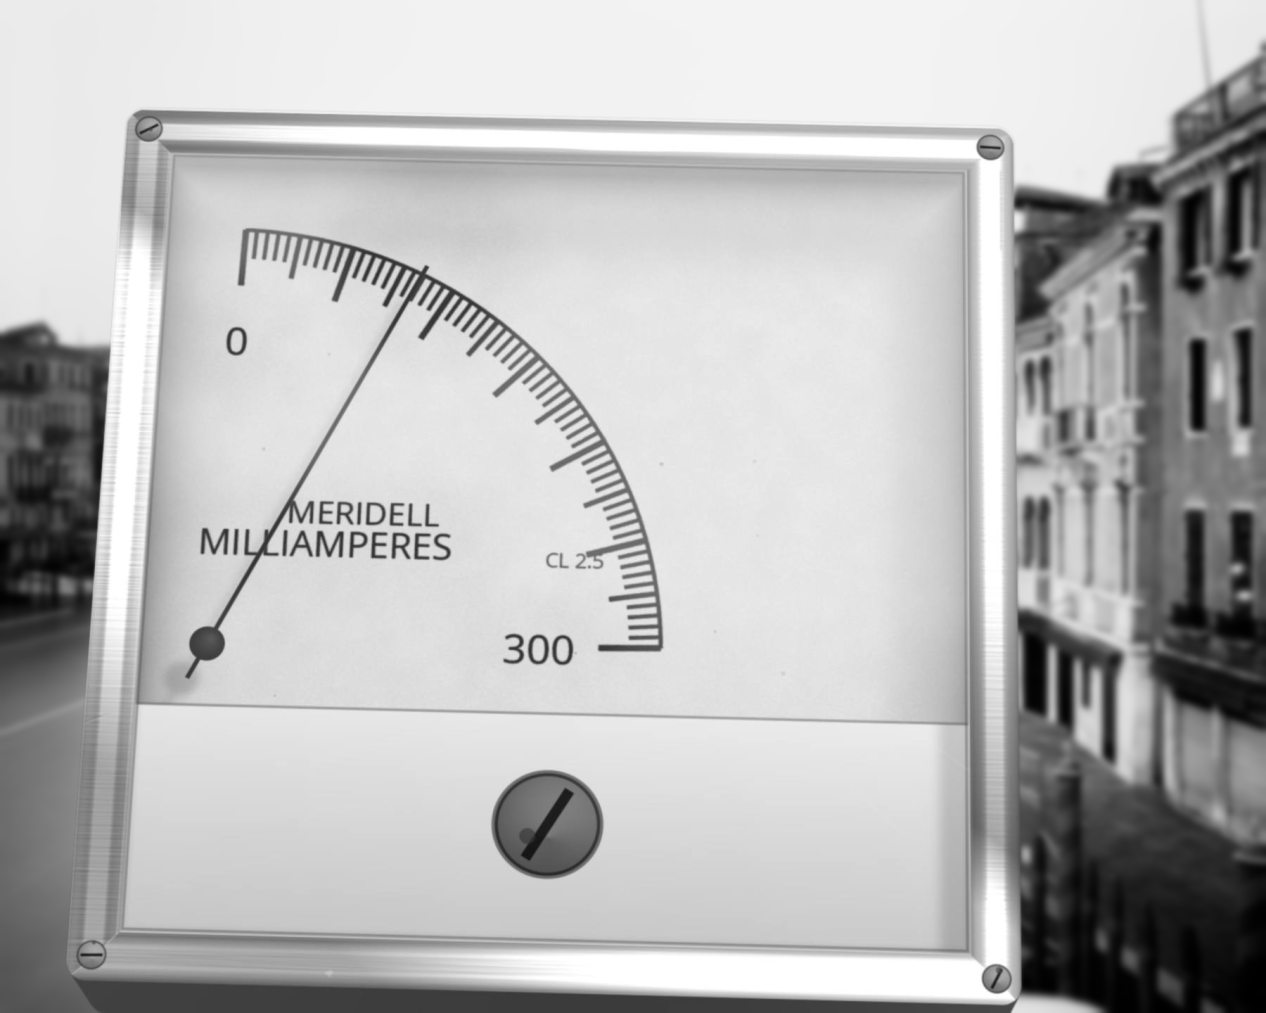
85,mA
